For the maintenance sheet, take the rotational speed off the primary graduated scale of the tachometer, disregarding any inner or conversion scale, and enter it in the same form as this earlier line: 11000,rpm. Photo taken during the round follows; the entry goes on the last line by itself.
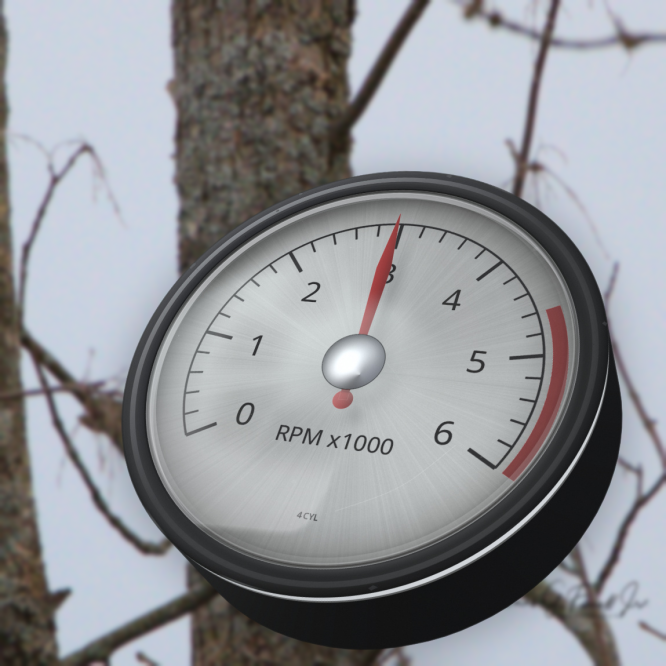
3000,rpm
